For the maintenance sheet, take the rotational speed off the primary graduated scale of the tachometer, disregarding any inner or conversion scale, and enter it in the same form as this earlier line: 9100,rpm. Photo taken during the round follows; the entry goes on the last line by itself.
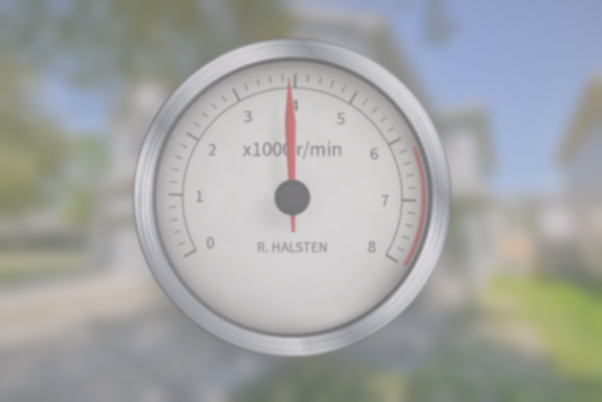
3900,rpm
